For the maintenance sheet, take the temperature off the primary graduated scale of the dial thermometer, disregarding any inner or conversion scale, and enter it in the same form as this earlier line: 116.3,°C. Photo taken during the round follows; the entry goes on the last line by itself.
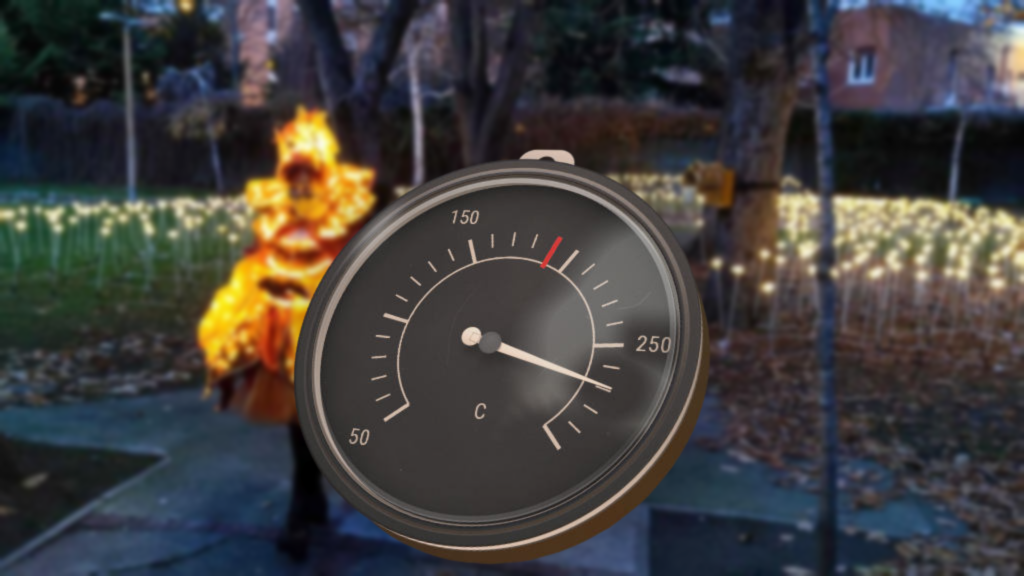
270,°C
